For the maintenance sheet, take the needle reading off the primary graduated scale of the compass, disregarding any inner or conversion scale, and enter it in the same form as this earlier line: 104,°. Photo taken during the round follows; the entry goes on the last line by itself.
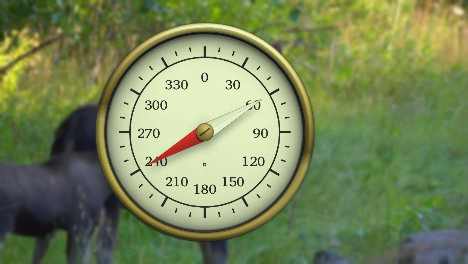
240,°
